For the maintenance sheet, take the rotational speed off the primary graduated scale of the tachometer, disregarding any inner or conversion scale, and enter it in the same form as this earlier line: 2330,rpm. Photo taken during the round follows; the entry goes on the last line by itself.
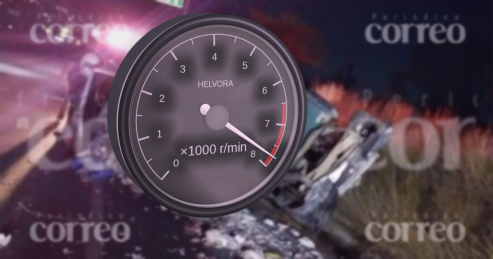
7750,rpm
